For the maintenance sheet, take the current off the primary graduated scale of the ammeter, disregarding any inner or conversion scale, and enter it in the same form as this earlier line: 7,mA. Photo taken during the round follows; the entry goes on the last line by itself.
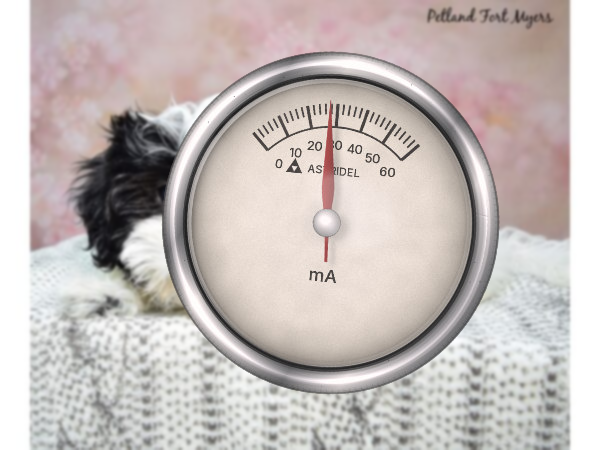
28,mA
